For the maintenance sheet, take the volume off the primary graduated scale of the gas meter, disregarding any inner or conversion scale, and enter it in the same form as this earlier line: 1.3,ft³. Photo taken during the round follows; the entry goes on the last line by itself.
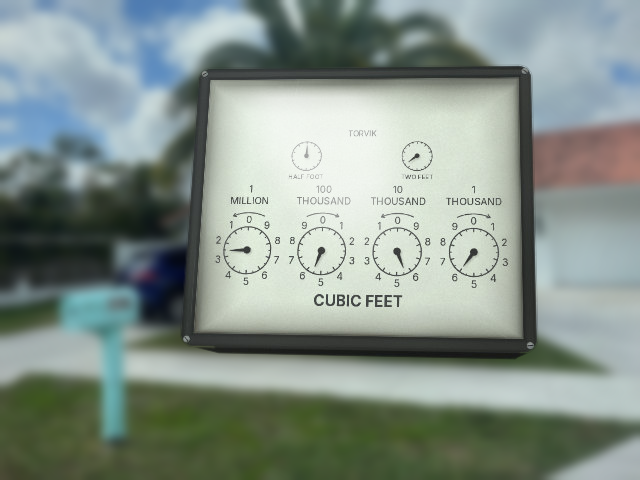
255600,ft³
